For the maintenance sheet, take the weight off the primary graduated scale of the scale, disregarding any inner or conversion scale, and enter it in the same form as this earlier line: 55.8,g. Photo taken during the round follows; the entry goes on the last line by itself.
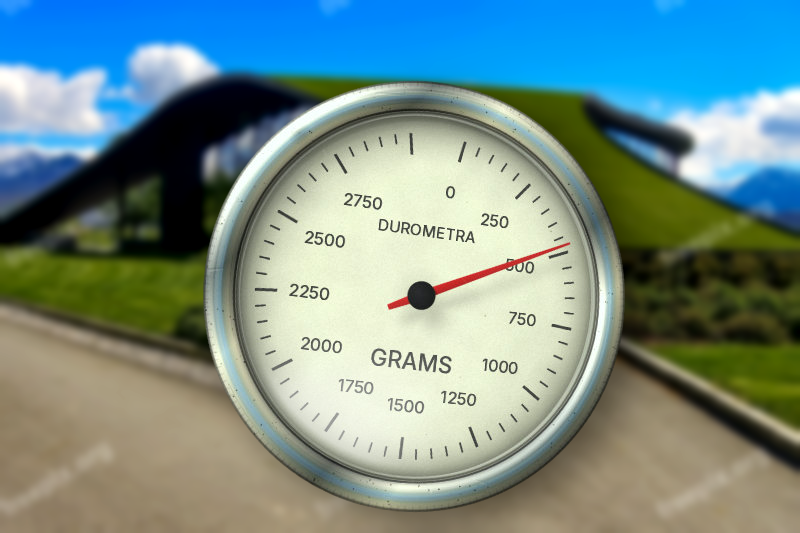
475,g
